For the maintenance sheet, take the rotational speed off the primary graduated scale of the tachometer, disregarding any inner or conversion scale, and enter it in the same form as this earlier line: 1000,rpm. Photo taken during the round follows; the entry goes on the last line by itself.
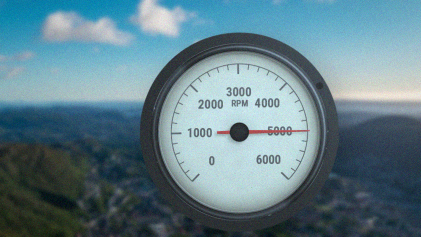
5000,rpm
